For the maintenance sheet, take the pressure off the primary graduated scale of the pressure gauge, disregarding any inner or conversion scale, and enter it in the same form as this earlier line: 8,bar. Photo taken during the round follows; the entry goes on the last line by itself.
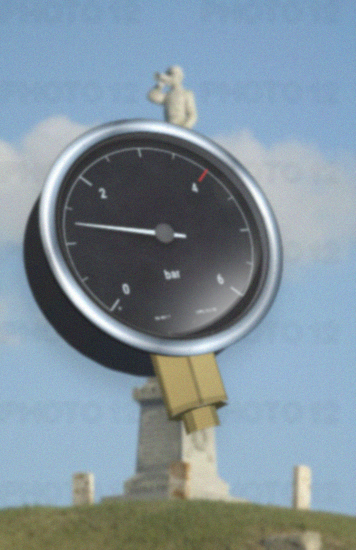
1.25,bar
